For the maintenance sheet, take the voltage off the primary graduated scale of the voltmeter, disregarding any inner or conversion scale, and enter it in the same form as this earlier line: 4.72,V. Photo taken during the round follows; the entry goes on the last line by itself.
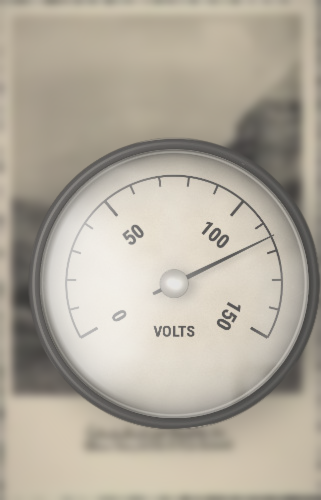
115,V
